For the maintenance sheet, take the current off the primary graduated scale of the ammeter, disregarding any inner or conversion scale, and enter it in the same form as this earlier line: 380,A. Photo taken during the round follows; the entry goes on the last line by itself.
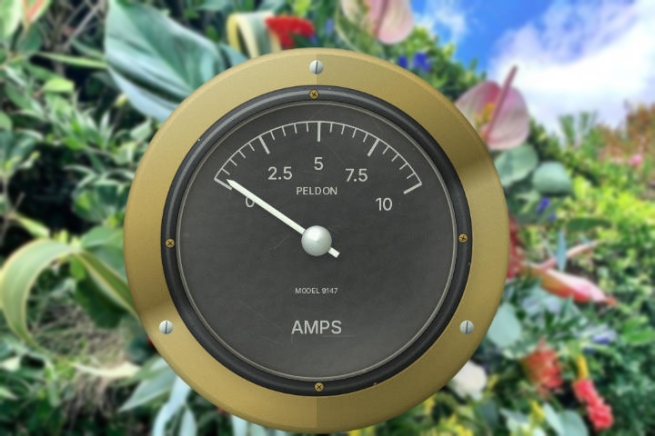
0.25,A
